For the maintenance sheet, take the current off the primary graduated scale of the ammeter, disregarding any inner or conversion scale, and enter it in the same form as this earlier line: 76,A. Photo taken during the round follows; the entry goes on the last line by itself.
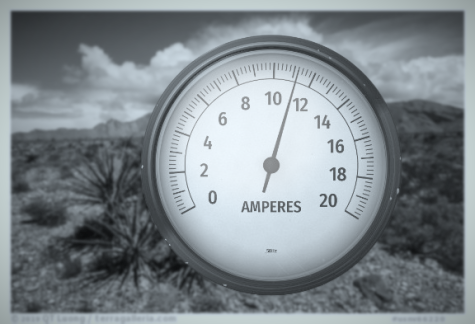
11.2,A
